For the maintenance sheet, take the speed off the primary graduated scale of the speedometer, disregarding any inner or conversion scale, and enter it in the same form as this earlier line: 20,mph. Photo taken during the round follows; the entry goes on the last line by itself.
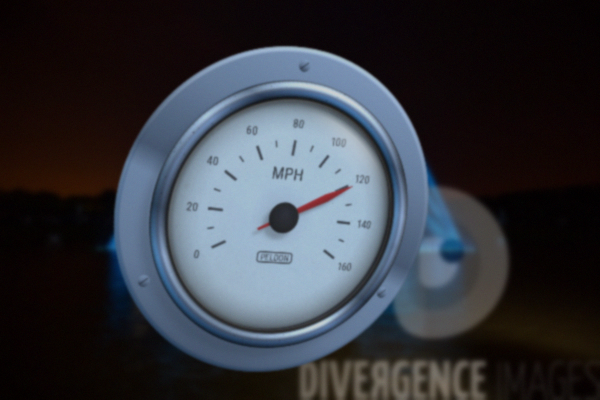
120,mph
